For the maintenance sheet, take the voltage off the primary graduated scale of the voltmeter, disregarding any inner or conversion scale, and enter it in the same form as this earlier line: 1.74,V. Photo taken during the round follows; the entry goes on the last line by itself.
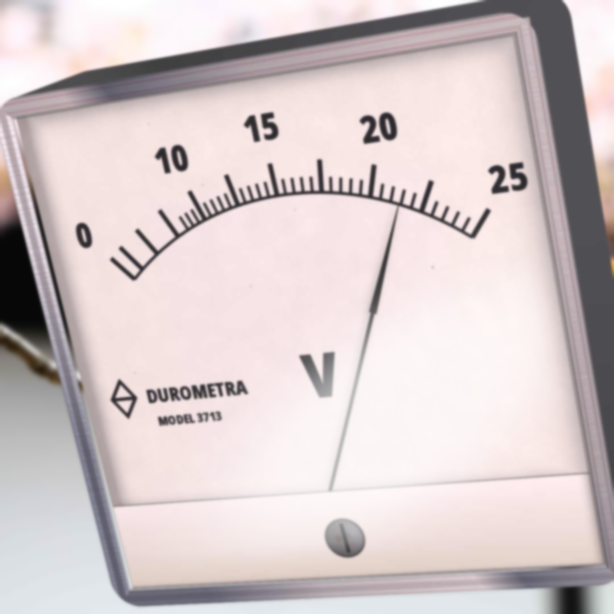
21.5,V
